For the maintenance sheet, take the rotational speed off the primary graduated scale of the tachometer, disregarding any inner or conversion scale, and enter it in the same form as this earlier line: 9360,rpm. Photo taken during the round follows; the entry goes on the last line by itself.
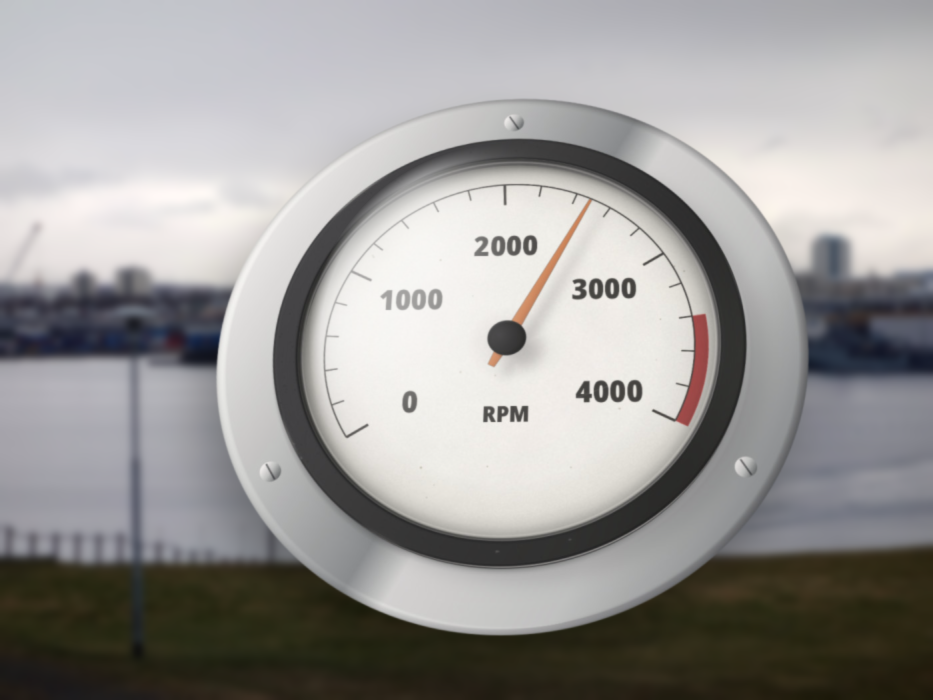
2500,rpm
